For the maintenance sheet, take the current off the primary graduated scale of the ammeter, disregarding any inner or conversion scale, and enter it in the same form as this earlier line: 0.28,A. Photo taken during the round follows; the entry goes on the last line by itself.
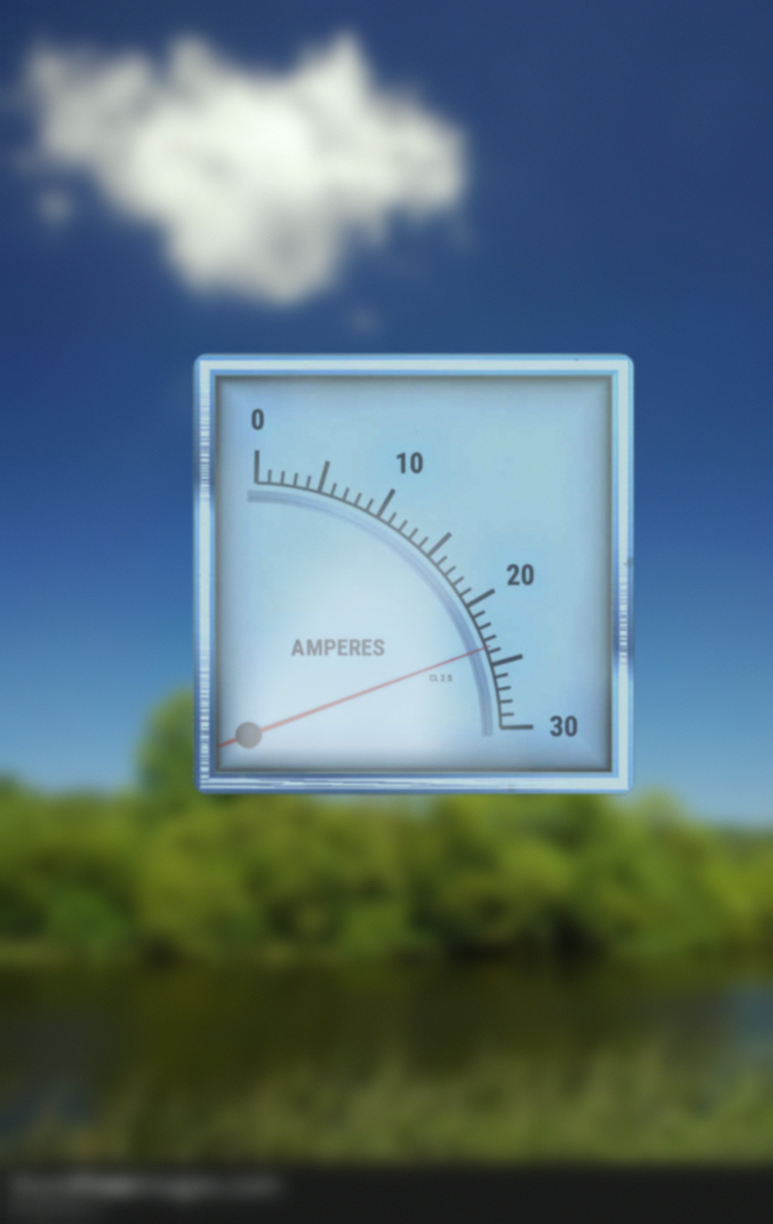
23.5,A
